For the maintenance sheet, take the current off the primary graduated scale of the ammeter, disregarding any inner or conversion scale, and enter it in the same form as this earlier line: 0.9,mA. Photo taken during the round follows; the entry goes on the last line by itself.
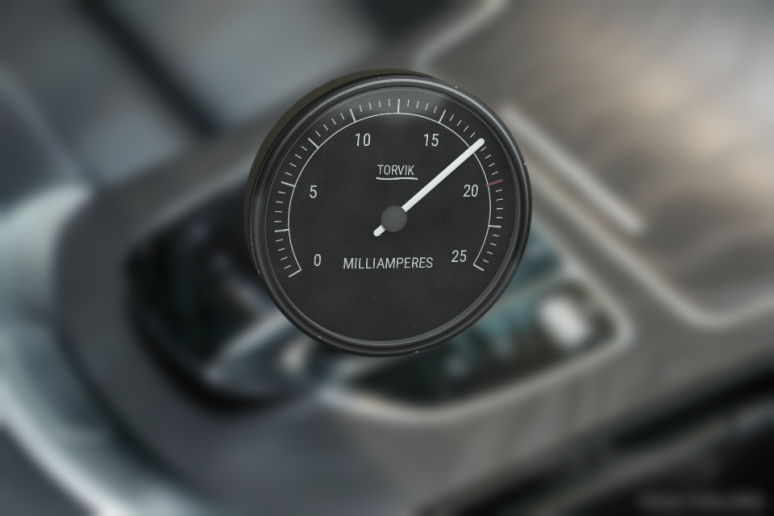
17.5,mA
